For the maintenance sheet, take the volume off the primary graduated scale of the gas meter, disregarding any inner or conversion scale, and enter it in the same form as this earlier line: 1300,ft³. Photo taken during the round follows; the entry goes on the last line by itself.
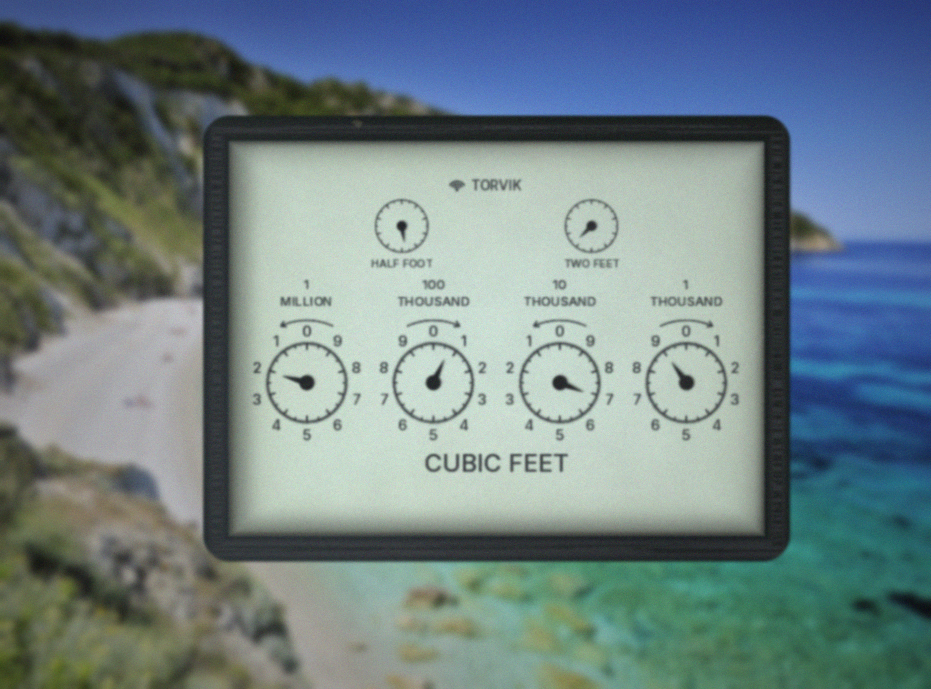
206900,ft³
